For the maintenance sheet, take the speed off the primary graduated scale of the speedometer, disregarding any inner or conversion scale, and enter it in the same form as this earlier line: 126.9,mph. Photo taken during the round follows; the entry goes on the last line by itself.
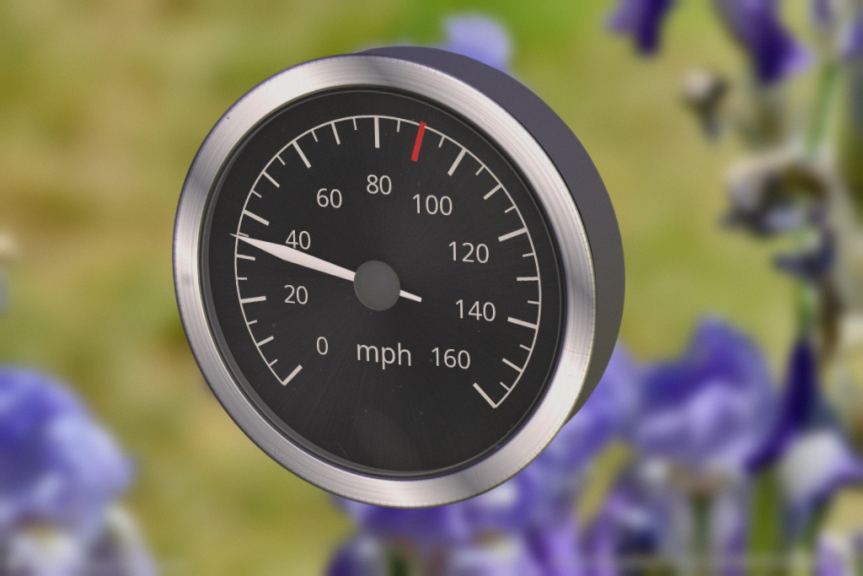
35,mph
